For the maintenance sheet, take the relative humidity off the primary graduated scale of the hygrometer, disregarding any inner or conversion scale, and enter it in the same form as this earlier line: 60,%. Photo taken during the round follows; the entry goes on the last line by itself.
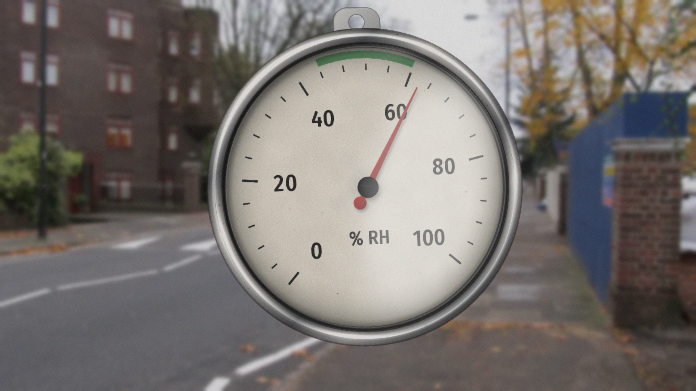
62,%
